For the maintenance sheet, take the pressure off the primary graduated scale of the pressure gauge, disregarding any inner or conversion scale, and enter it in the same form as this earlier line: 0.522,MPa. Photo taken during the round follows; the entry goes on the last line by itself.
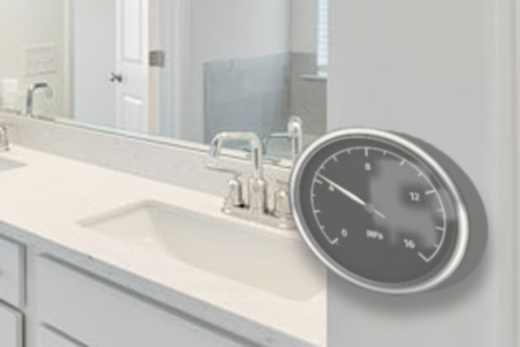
4.5,MPa
